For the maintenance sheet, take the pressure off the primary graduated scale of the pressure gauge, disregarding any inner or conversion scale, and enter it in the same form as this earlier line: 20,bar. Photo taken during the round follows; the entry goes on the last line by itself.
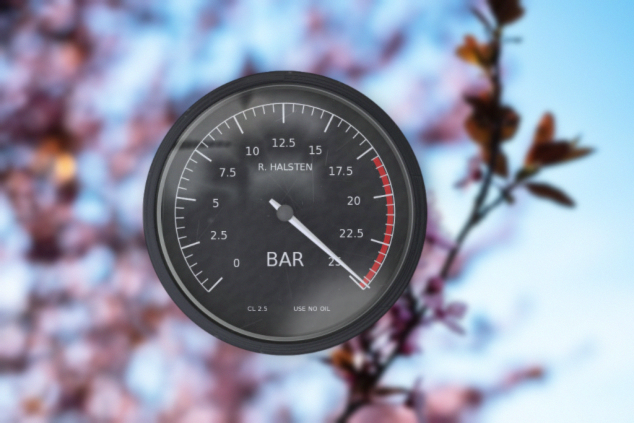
24.75,bar
